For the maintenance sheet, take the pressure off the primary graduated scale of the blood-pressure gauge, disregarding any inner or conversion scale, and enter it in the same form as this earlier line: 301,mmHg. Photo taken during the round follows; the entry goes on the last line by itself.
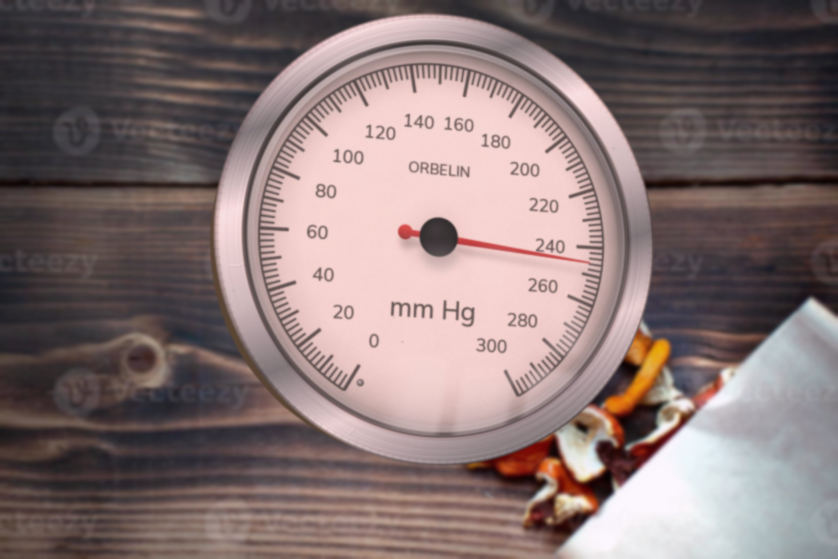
246,mmHg
